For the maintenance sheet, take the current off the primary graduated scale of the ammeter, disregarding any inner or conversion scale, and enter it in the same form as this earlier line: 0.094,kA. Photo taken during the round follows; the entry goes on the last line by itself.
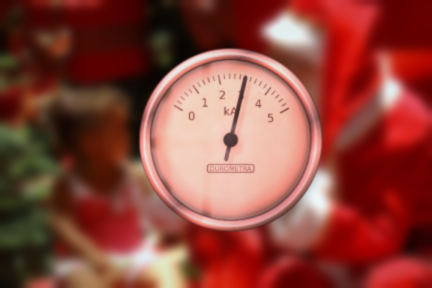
3,kA
